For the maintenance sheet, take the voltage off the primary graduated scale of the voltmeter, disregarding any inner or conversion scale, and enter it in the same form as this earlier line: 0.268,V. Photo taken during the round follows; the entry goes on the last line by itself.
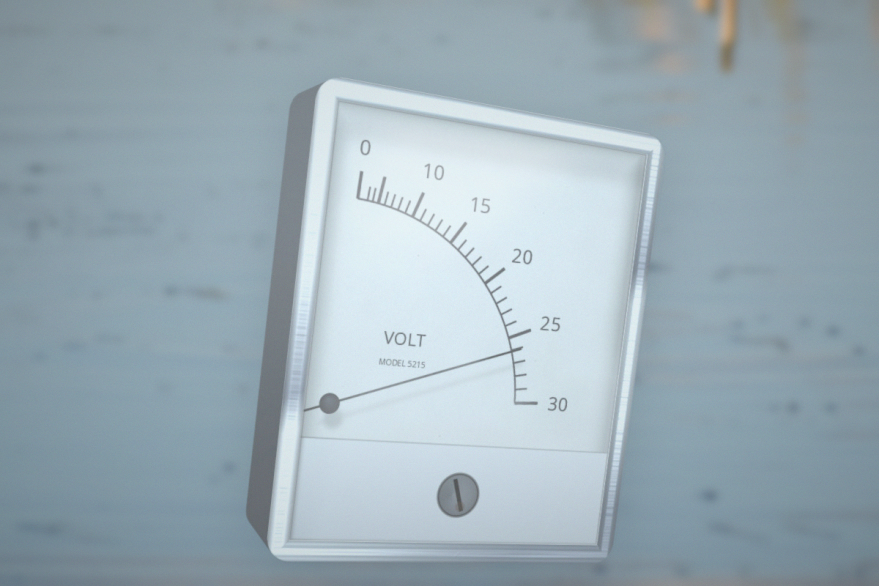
26,V
